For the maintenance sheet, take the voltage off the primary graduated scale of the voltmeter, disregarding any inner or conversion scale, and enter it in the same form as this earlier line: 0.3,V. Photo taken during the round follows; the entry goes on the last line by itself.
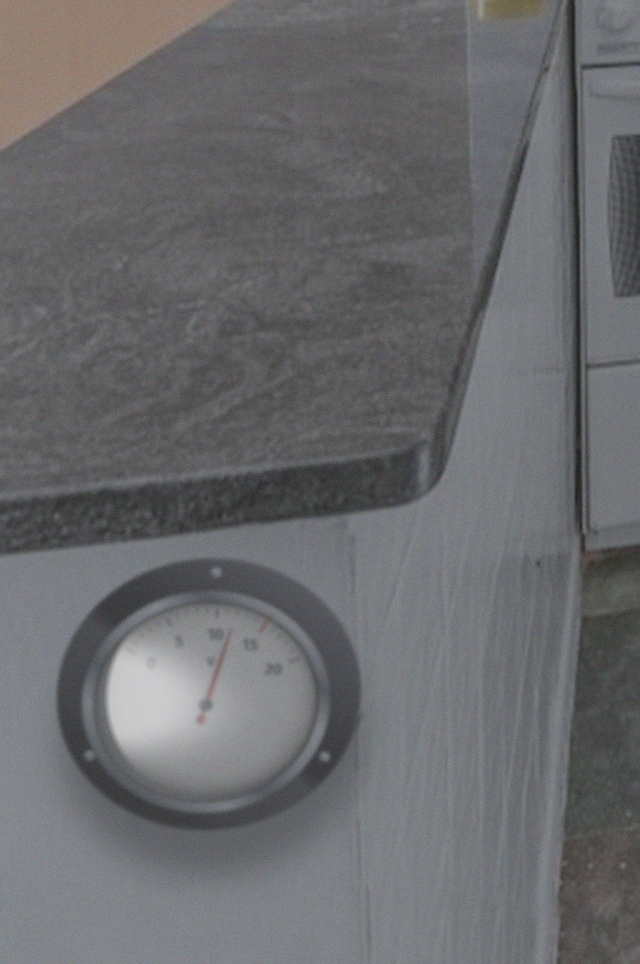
12,V
